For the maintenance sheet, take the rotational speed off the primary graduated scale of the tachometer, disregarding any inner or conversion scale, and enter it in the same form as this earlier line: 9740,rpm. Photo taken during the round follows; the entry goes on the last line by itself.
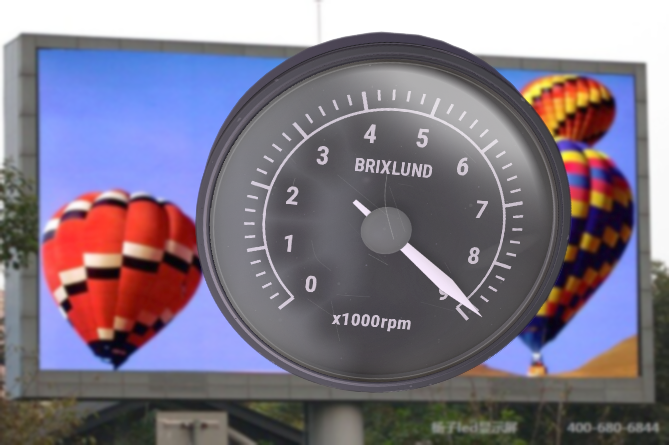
8800,rpm
